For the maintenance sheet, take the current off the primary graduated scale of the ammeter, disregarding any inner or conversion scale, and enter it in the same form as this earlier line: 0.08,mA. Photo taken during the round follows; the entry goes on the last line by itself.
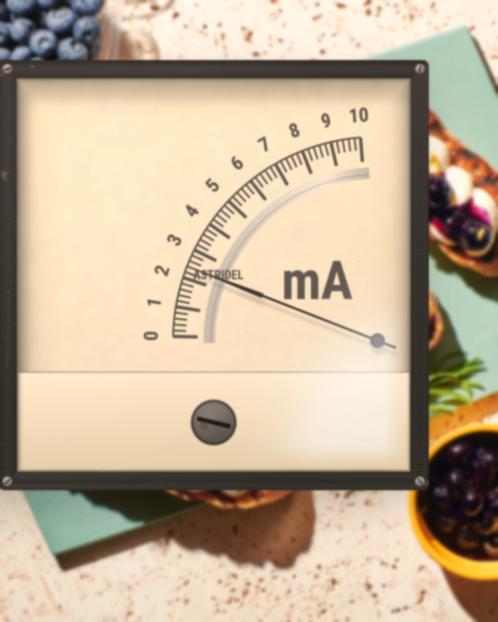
2.4,mA
